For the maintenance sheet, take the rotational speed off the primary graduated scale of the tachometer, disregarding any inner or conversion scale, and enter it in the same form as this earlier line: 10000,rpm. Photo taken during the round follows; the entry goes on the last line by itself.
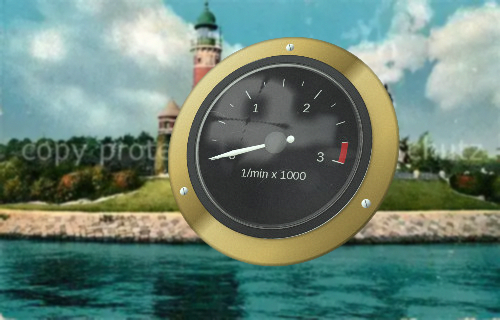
0,rpm
